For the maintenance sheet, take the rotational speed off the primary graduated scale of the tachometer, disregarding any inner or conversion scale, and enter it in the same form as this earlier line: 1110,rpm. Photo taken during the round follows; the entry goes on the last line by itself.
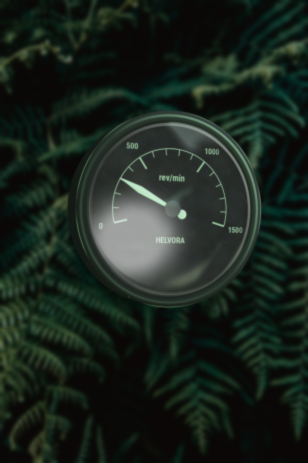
300,rpm
